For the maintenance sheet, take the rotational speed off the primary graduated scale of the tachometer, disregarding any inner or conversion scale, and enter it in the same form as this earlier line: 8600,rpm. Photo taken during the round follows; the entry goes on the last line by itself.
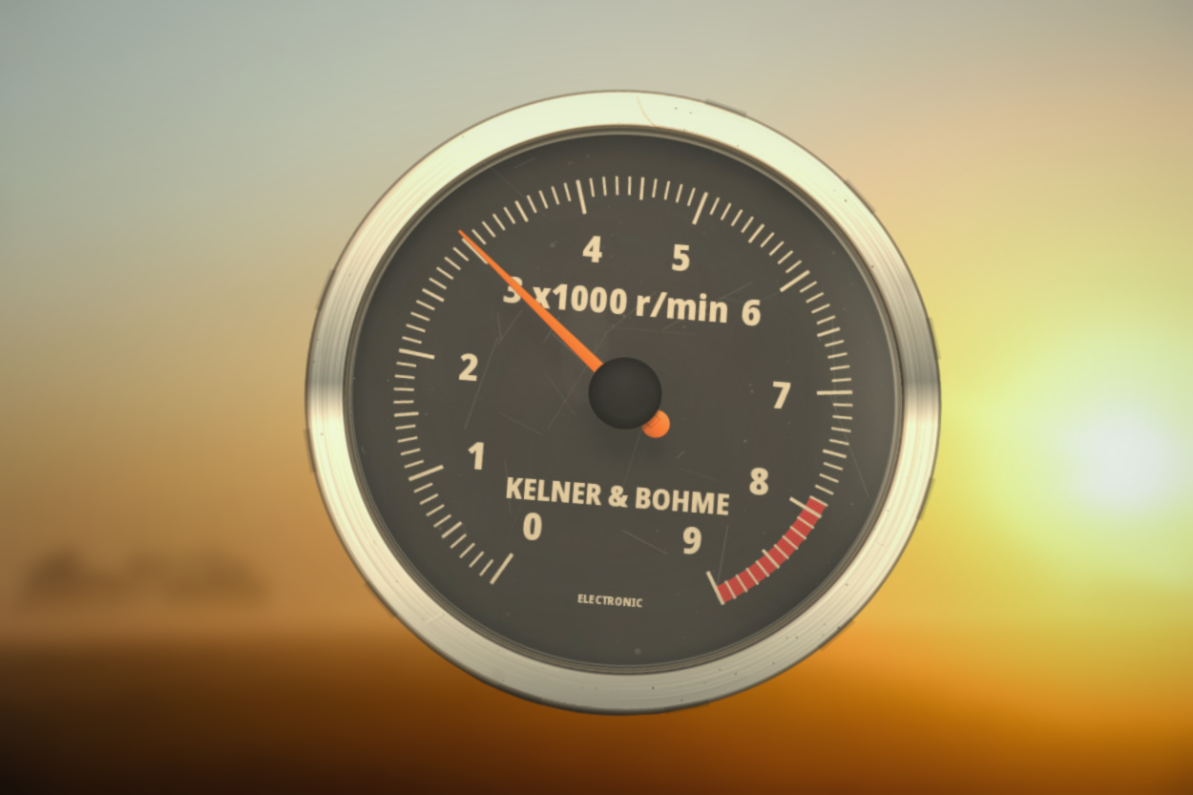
3000,rpm
